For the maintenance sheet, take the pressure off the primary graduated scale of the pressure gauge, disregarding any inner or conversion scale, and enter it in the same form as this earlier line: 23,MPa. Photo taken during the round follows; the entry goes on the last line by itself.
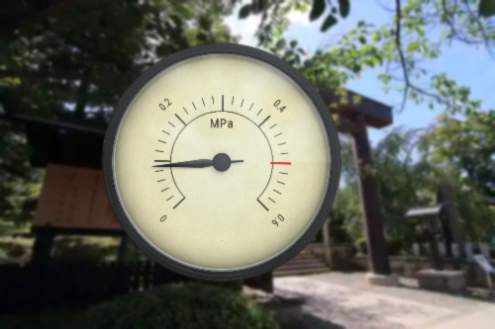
0.09,MPa
